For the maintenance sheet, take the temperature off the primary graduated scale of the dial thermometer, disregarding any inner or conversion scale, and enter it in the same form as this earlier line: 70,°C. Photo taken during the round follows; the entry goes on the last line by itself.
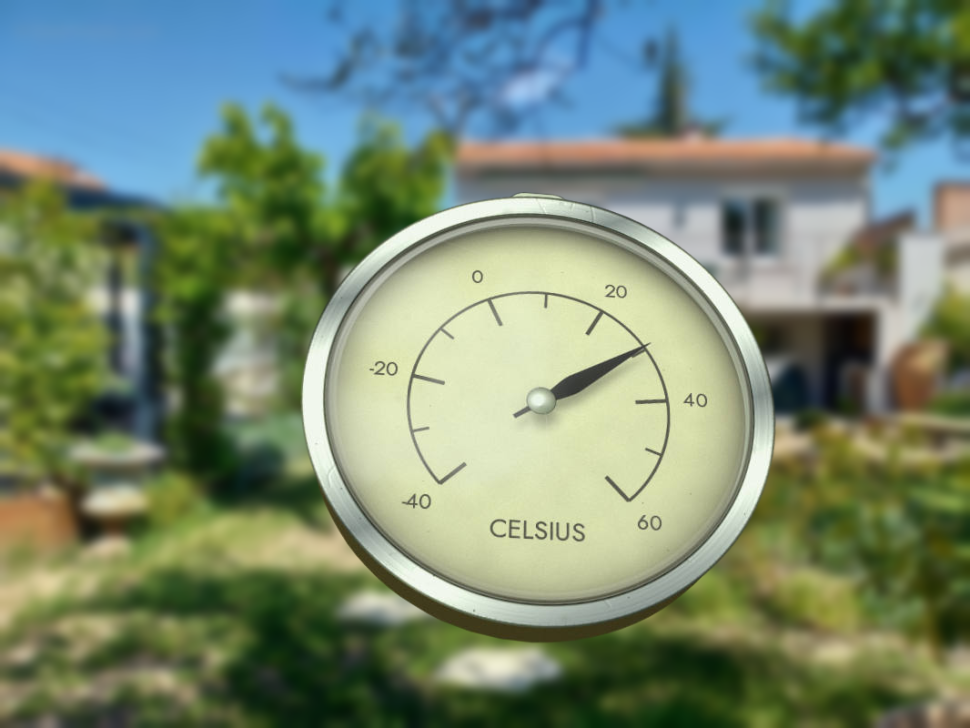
30,°C
